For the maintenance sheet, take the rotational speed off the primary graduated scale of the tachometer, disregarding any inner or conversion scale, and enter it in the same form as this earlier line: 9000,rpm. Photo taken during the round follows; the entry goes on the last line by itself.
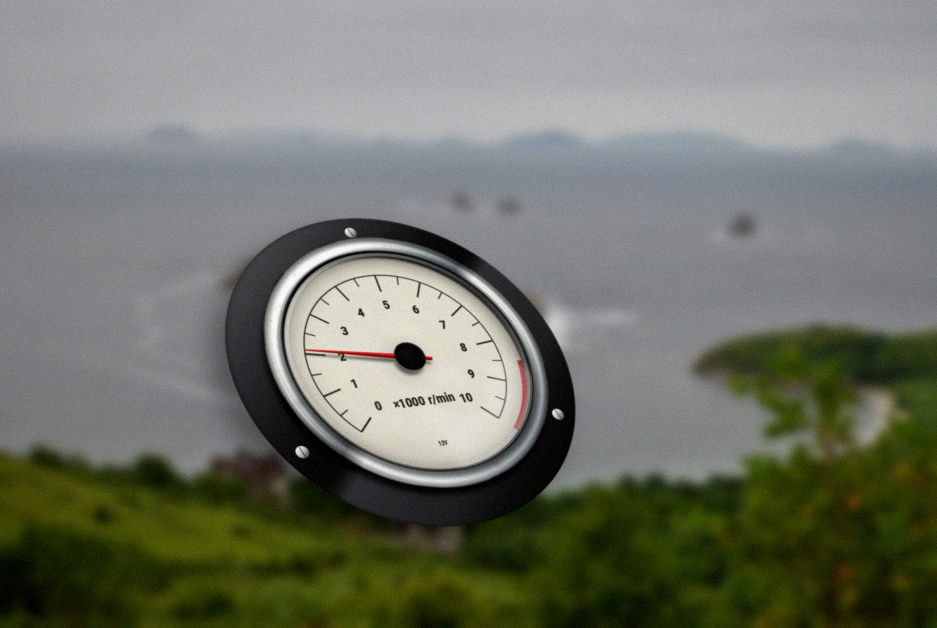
2000,rpm
